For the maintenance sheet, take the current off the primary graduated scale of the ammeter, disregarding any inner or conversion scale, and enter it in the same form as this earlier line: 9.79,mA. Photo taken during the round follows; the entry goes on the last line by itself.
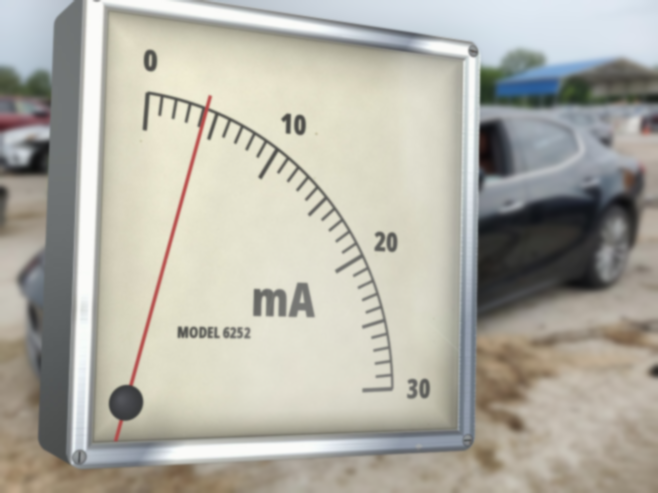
4,mA
